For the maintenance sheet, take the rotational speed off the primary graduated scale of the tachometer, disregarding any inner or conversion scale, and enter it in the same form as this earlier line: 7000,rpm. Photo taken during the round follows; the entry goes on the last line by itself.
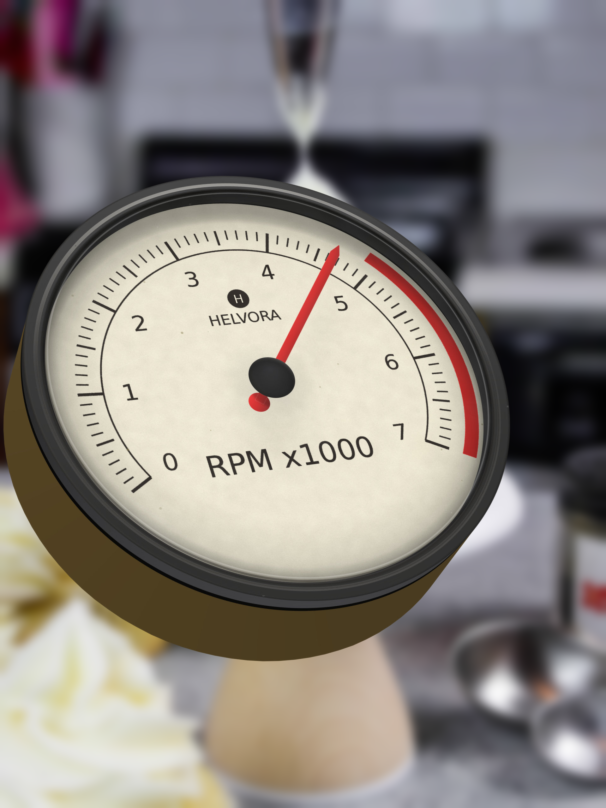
4650,rpm
